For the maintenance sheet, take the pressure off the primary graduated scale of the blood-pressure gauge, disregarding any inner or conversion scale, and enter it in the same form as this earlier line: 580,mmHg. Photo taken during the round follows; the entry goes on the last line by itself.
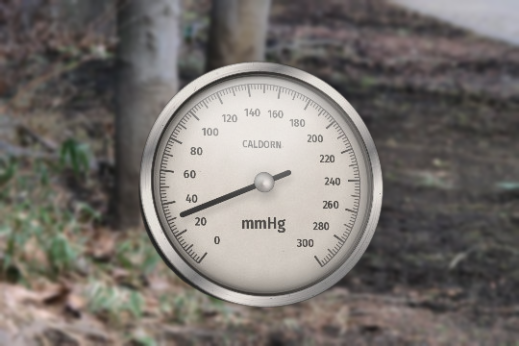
30,mmHg
